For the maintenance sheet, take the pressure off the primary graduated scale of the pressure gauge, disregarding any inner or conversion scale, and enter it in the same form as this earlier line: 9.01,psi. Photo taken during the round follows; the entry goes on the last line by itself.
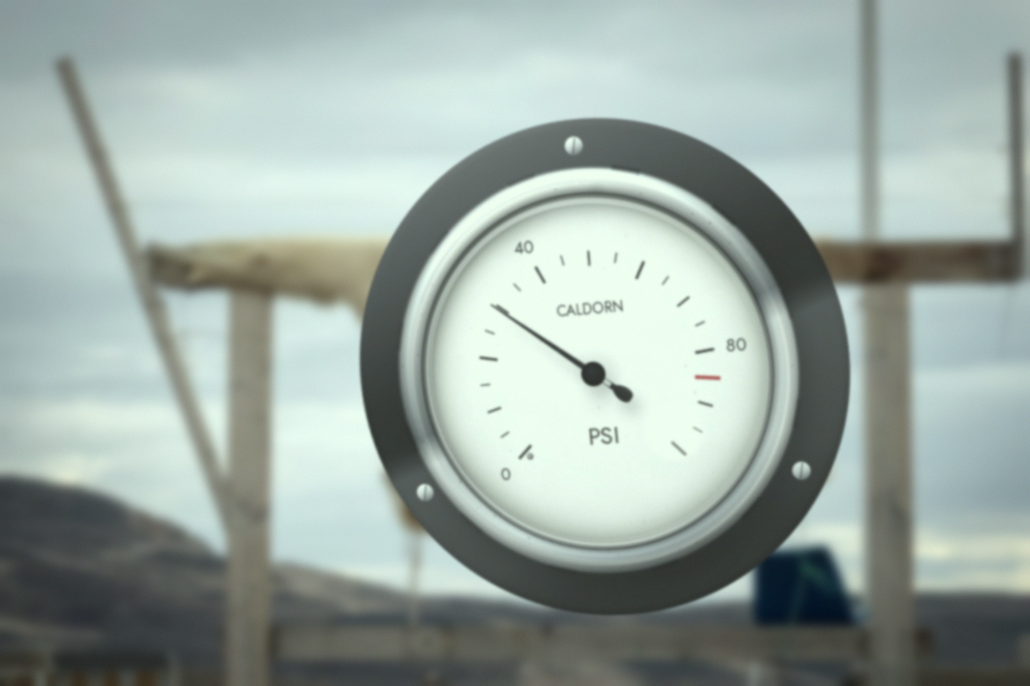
30,psi
